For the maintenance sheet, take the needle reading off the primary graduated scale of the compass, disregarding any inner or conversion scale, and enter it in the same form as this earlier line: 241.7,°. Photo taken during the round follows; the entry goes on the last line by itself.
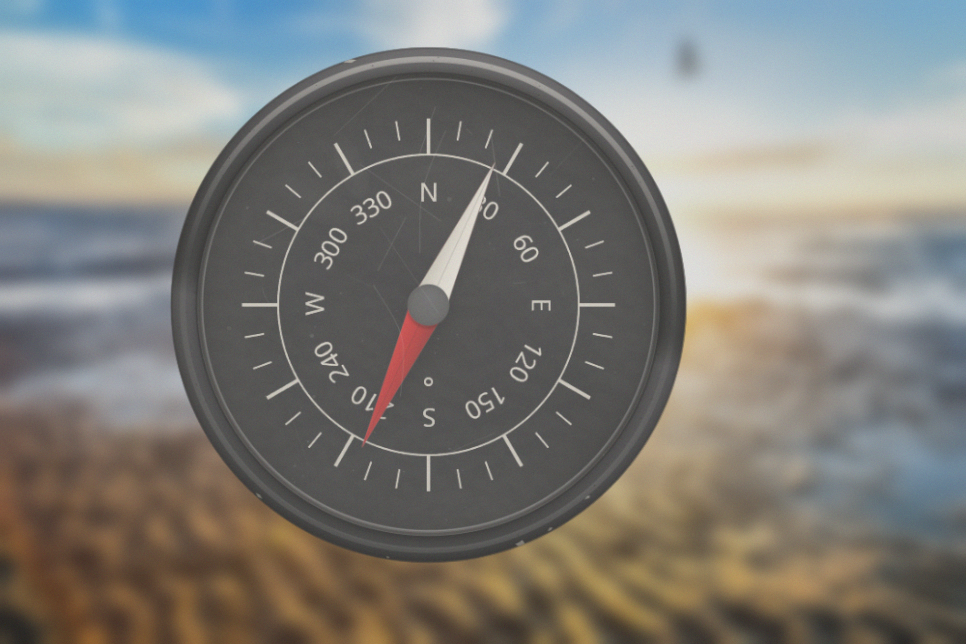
205,°
